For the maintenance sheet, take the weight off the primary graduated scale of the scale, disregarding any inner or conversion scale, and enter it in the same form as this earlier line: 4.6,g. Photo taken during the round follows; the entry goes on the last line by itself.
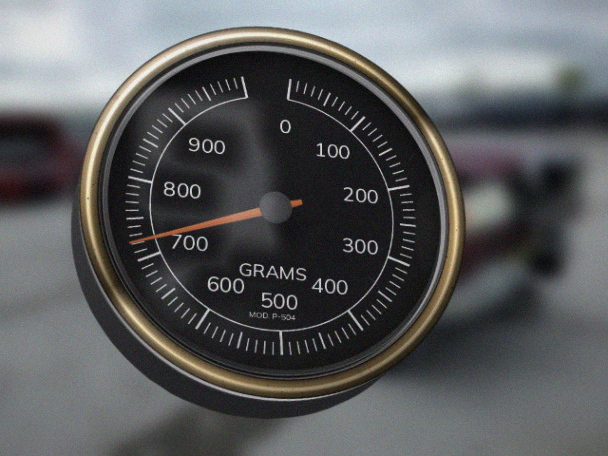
720,g
